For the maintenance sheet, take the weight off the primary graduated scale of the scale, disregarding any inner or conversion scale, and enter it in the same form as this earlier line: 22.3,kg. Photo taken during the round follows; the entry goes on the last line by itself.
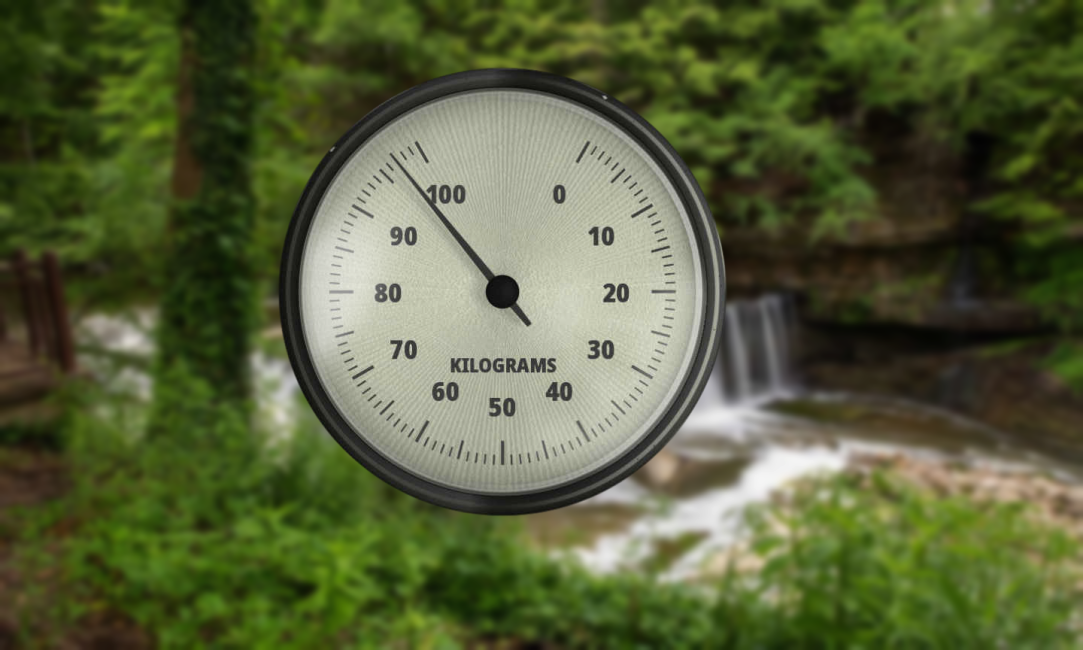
97,kg
